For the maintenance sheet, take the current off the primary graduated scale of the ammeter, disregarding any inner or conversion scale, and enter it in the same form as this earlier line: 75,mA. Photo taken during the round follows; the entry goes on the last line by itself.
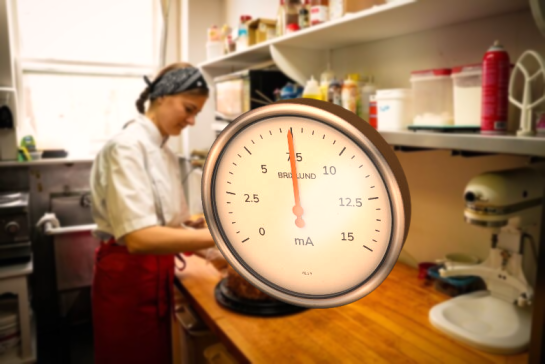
7.5,mA
